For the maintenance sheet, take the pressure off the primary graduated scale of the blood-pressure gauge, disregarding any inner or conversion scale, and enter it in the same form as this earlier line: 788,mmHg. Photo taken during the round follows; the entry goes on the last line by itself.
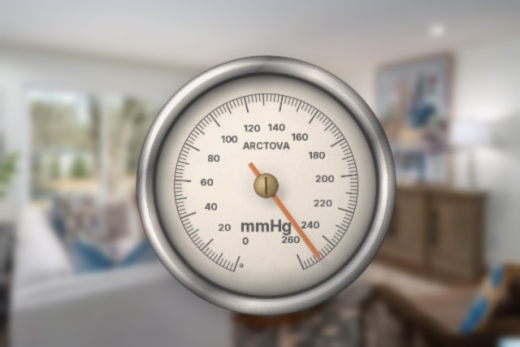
250,mmHg
